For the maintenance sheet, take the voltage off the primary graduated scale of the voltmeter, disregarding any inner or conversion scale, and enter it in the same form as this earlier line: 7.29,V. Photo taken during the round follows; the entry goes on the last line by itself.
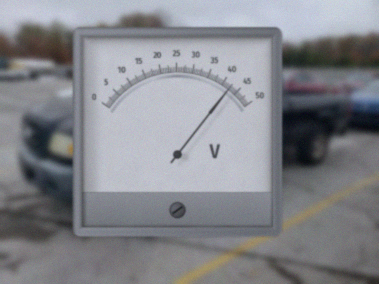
42.5,V
